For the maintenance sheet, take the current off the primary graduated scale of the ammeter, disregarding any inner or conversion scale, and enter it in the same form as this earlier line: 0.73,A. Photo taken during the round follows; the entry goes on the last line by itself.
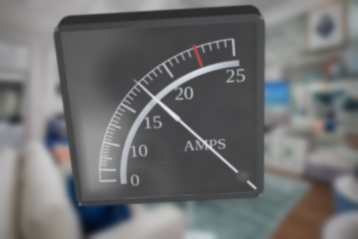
17.5,A
